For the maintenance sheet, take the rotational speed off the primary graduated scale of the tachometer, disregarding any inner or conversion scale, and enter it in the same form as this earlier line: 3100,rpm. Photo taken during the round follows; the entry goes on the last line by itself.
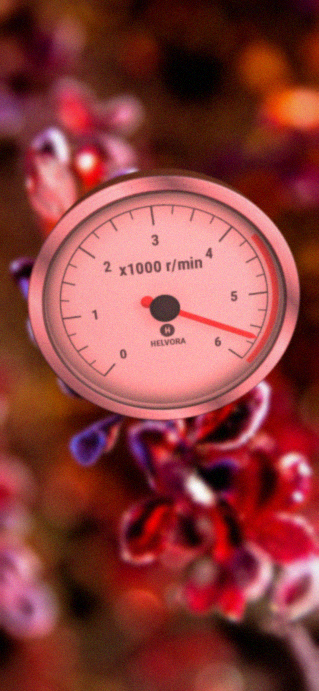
5625,rpm
